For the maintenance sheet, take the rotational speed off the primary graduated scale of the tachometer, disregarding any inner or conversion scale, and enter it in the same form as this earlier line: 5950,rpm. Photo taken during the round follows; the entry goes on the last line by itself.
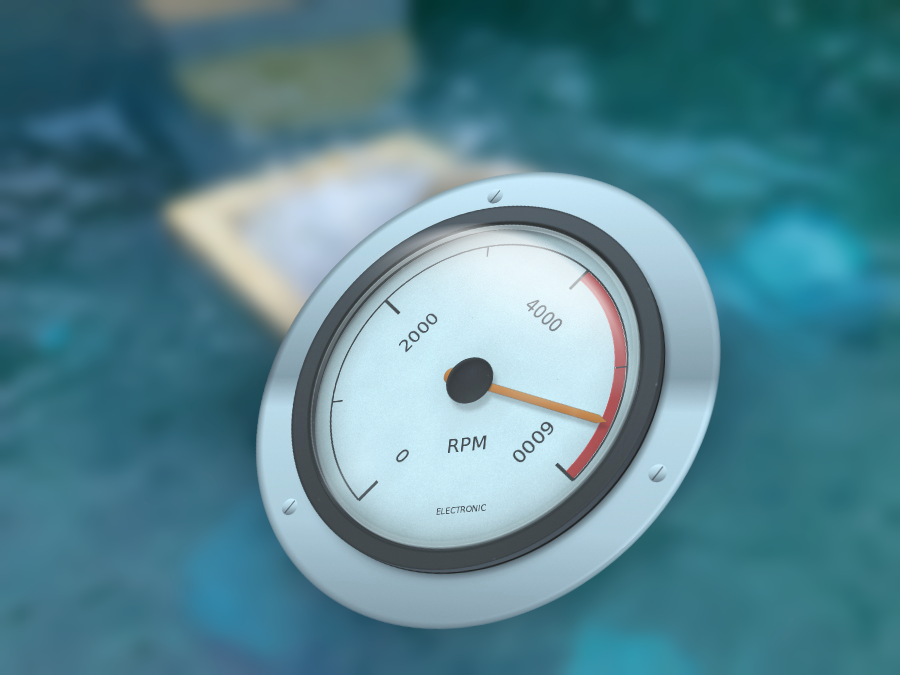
5500,rpm
